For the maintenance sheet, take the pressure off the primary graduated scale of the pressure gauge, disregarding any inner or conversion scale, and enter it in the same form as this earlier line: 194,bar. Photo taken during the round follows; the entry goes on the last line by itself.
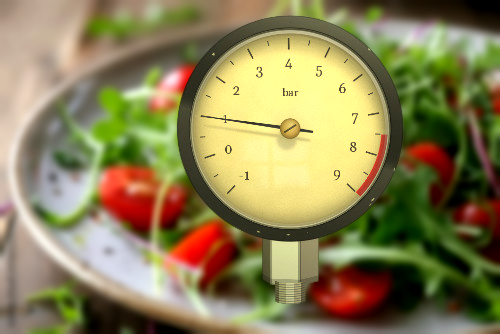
1,bar
